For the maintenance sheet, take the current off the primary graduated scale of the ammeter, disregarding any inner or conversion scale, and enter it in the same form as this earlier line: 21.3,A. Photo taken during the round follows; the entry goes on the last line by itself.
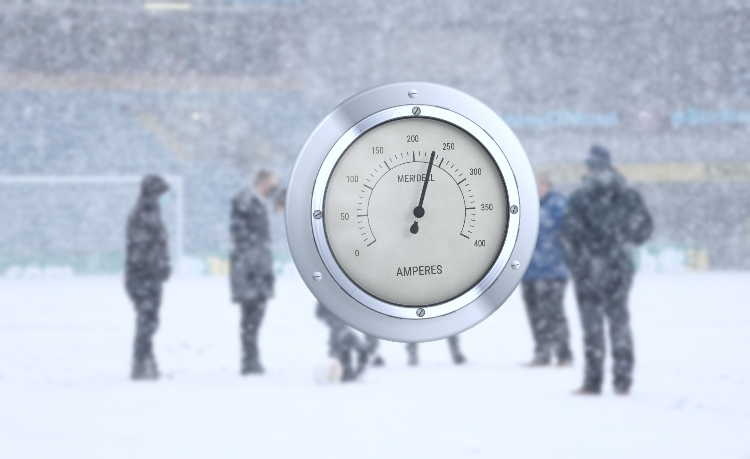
230,A
